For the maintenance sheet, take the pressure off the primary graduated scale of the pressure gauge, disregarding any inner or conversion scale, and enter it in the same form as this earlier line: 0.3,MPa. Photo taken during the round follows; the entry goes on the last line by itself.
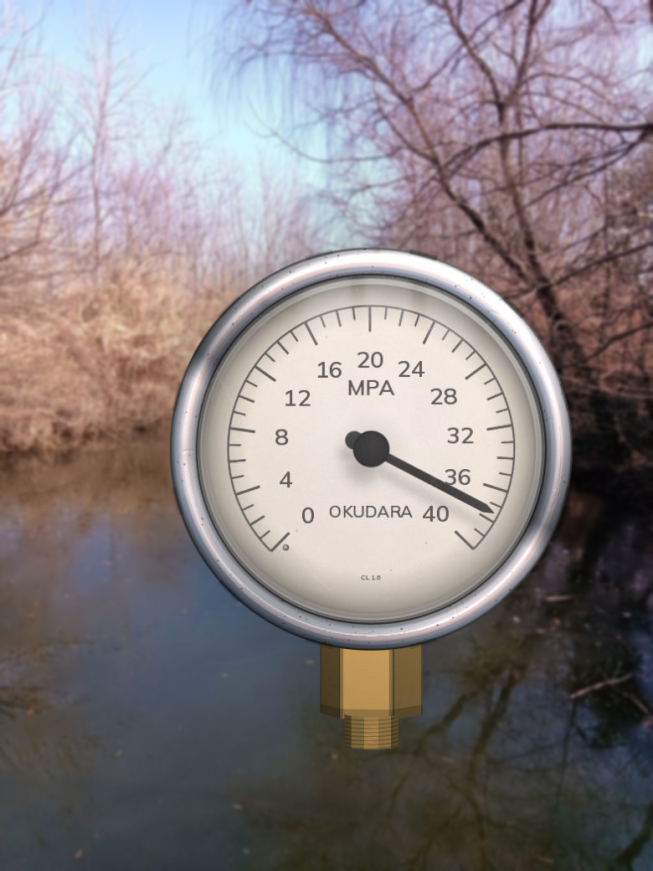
37.5,MPa
